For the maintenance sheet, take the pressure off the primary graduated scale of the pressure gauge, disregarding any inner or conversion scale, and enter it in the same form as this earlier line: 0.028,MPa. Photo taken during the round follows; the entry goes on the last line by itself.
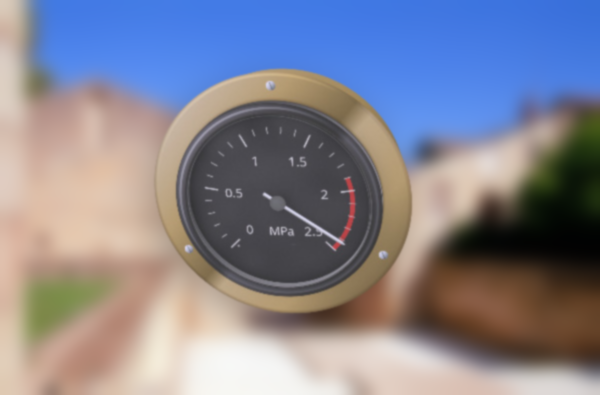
2.4,MPa
